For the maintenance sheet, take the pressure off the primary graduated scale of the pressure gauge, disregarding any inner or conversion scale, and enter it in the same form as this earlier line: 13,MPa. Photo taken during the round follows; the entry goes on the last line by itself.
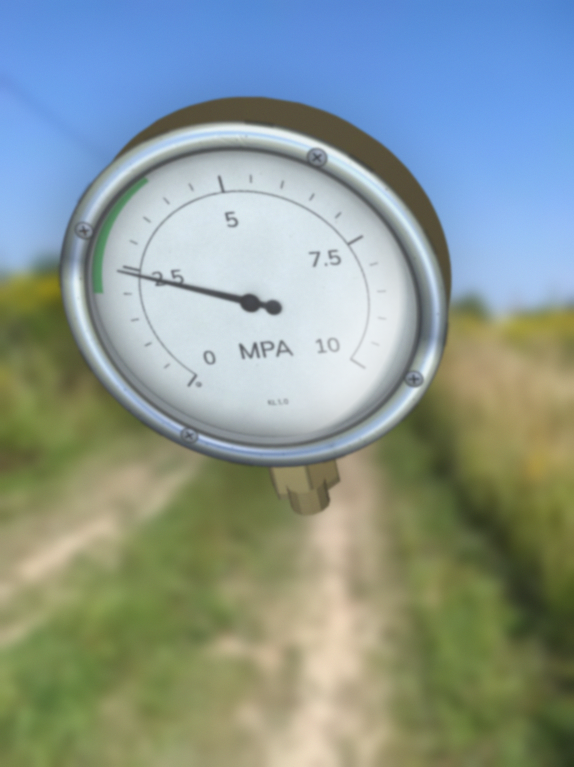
2.5,MPa
